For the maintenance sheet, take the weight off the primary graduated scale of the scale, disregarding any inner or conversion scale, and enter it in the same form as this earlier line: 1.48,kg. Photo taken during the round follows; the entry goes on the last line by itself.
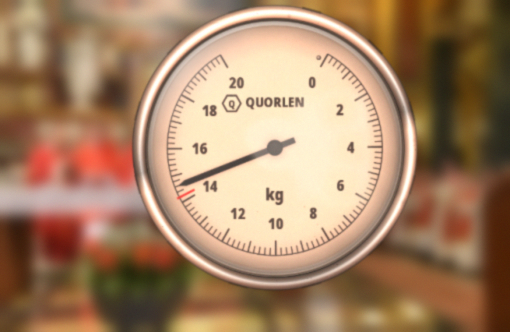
14.6,kg
